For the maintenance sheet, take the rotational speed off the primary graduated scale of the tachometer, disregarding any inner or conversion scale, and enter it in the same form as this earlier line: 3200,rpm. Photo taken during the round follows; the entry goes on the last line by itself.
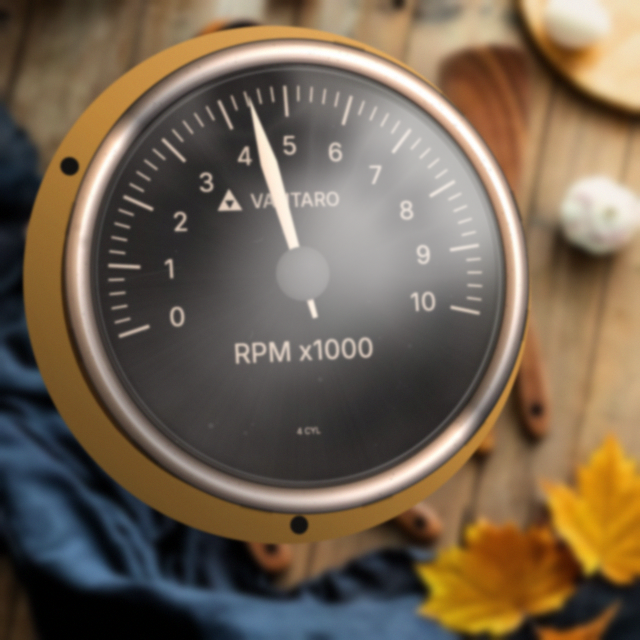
4400,rpm
